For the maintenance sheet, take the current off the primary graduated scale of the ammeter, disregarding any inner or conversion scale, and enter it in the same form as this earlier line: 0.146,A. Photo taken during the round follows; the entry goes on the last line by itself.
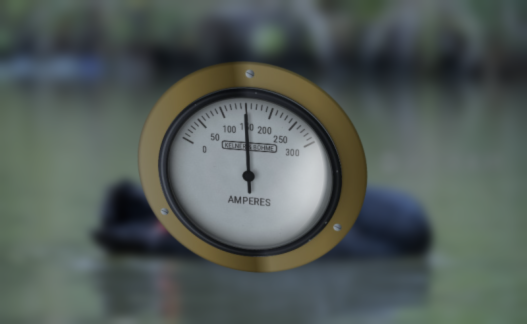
150,A
